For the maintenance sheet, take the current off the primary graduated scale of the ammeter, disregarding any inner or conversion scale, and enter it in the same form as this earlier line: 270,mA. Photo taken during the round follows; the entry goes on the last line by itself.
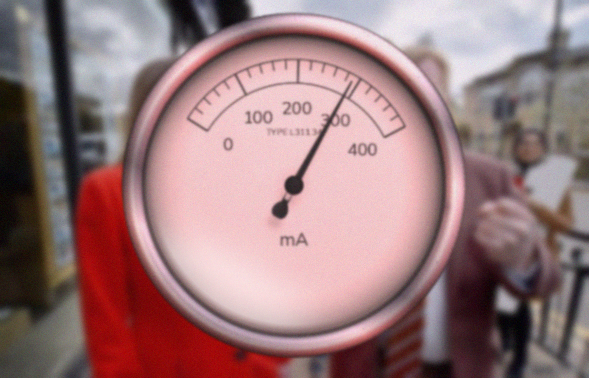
290,mA
